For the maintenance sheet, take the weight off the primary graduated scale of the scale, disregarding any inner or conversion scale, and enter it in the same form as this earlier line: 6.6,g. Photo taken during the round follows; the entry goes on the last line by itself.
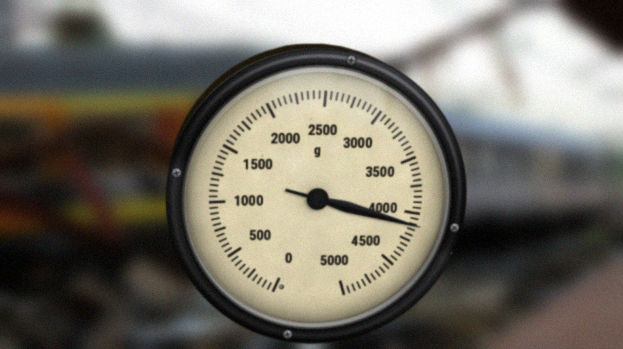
4100,g
